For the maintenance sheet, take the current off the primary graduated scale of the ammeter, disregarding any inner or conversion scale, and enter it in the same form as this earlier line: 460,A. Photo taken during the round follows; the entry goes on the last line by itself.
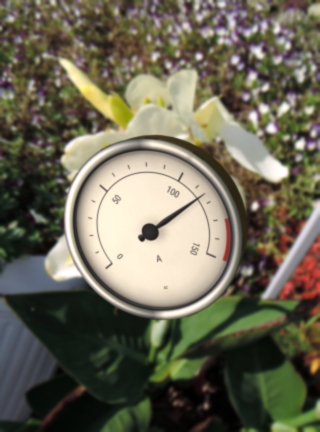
115,A
